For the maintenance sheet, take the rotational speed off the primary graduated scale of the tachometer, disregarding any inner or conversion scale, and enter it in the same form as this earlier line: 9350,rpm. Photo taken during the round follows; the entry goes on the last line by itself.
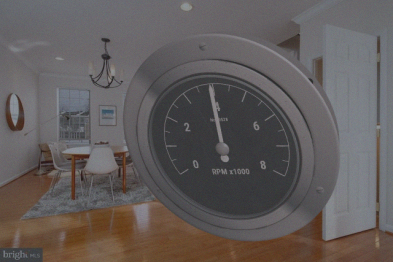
4000,rpm
